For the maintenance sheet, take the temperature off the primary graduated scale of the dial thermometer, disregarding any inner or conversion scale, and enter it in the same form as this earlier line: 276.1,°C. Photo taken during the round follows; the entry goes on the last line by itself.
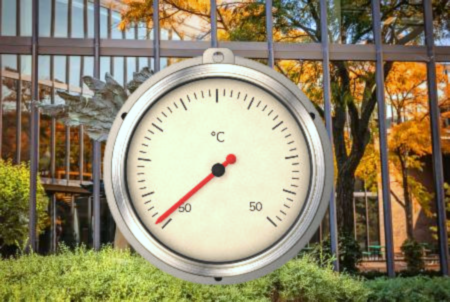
-48,°C
